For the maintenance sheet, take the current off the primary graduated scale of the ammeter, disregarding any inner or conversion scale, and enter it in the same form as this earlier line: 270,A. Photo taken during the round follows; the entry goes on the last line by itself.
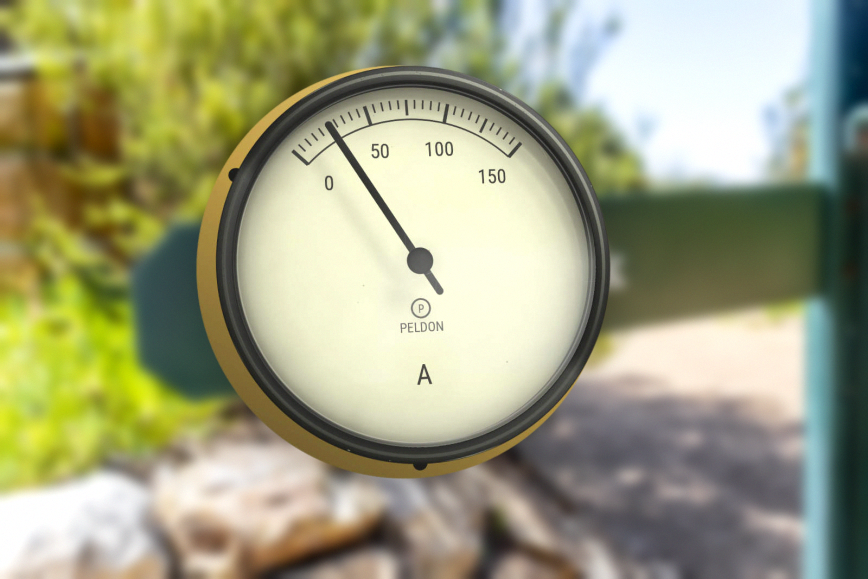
25,A
